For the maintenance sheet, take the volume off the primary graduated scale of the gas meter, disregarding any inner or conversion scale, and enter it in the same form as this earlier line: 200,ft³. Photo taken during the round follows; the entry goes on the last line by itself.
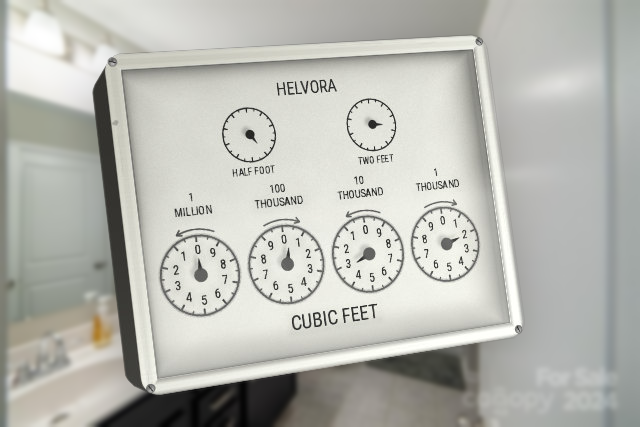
3200,ft³
